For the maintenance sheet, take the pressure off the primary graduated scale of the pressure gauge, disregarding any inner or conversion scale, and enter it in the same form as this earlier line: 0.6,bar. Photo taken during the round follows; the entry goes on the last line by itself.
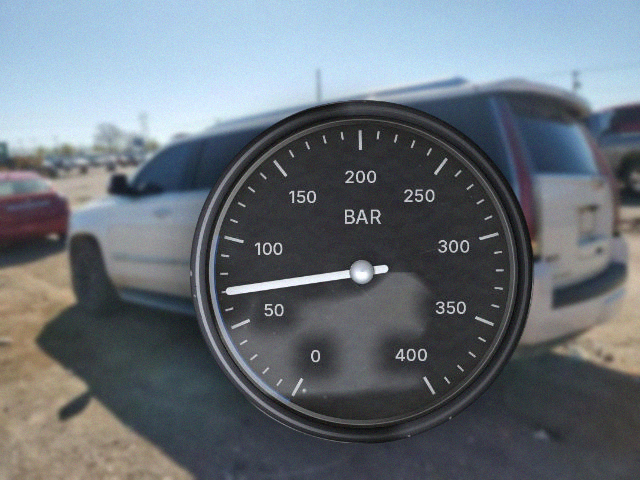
70,bar
